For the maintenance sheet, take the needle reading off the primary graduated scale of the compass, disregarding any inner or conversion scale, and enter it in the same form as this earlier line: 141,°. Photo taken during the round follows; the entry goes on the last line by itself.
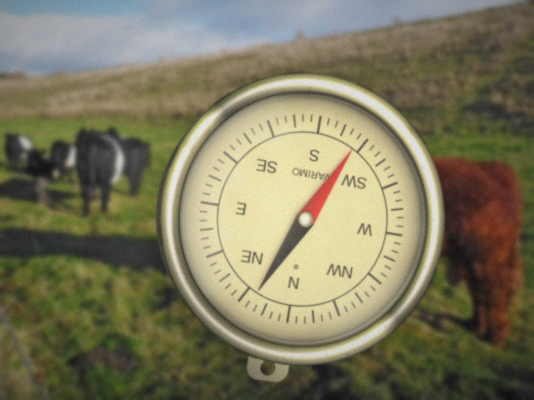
205,°
